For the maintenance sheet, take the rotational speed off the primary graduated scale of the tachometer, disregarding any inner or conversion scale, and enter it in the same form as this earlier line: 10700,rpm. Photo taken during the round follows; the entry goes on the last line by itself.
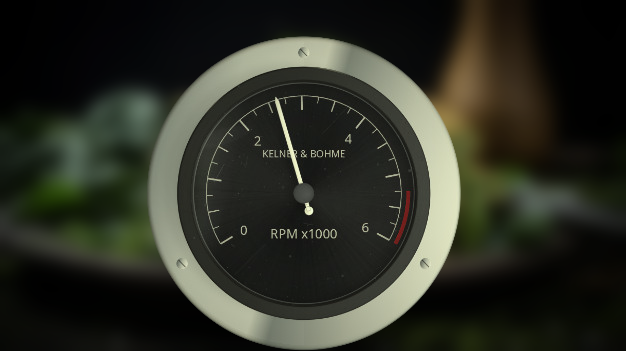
2625,rpm
